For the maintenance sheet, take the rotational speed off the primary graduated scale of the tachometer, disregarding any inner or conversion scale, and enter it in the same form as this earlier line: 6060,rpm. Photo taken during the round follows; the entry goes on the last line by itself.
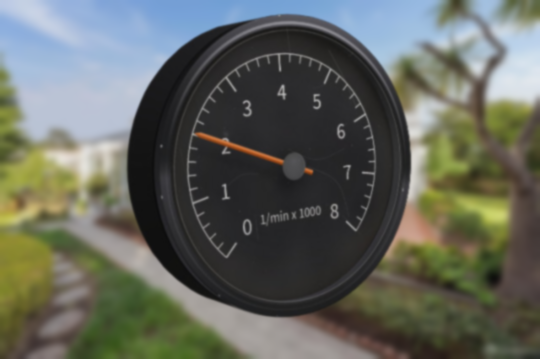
2000,rpm
